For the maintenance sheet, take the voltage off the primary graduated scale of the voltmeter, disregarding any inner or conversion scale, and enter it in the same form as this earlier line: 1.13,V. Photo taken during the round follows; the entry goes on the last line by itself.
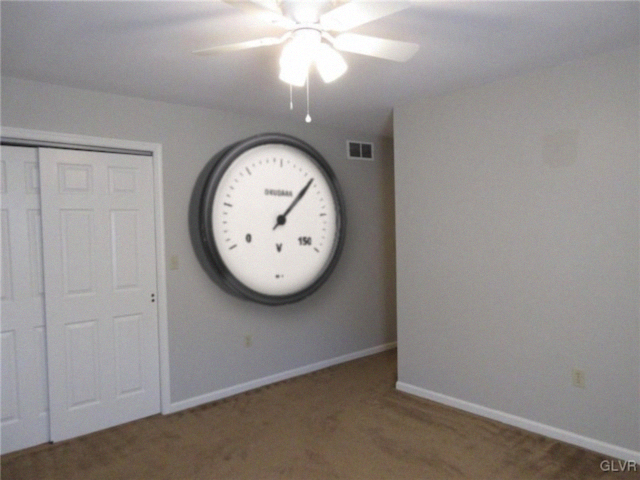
100,V
